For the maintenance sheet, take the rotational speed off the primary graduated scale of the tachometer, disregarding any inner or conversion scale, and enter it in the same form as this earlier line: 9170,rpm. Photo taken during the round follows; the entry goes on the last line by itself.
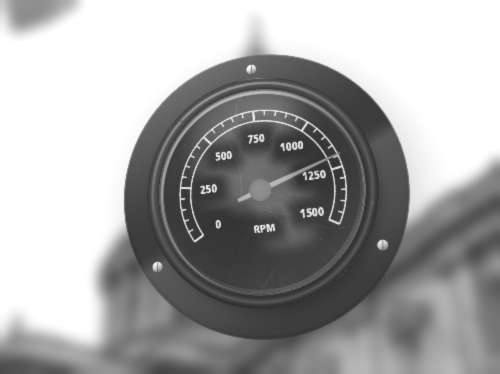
1200,rpm
